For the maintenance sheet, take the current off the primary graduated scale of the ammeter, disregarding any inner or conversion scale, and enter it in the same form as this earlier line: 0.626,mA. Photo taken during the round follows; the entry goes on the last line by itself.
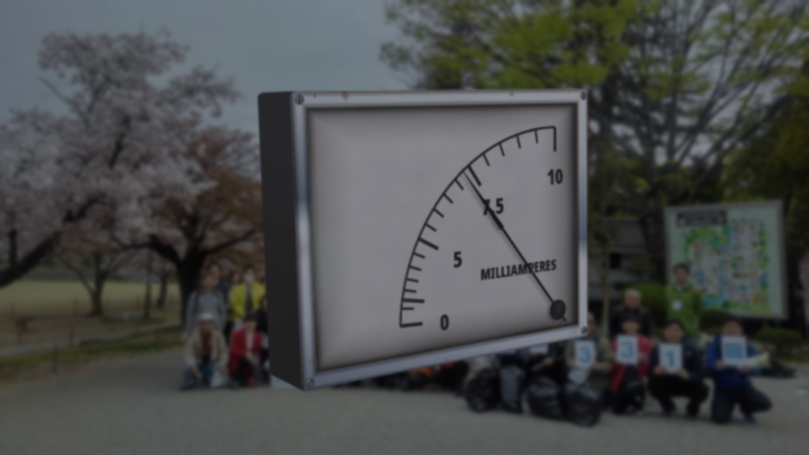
7.25,mA
